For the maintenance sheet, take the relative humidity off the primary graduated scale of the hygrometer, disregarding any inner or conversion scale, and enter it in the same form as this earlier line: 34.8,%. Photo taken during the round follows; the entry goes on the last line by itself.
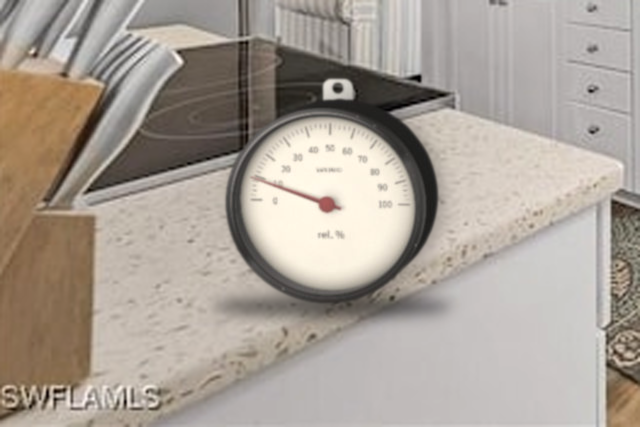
10,%
